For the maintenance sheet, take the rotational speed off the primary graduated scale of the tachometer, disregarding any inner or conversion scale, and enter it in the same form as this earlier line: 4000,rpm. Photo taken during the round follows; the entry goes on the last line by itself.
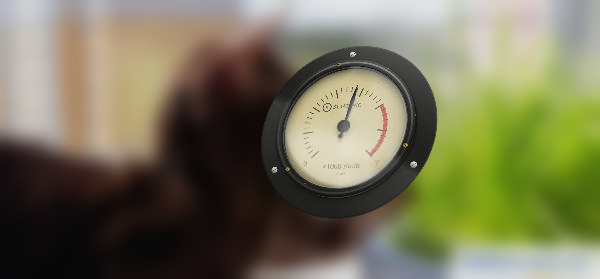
3800,rpm
